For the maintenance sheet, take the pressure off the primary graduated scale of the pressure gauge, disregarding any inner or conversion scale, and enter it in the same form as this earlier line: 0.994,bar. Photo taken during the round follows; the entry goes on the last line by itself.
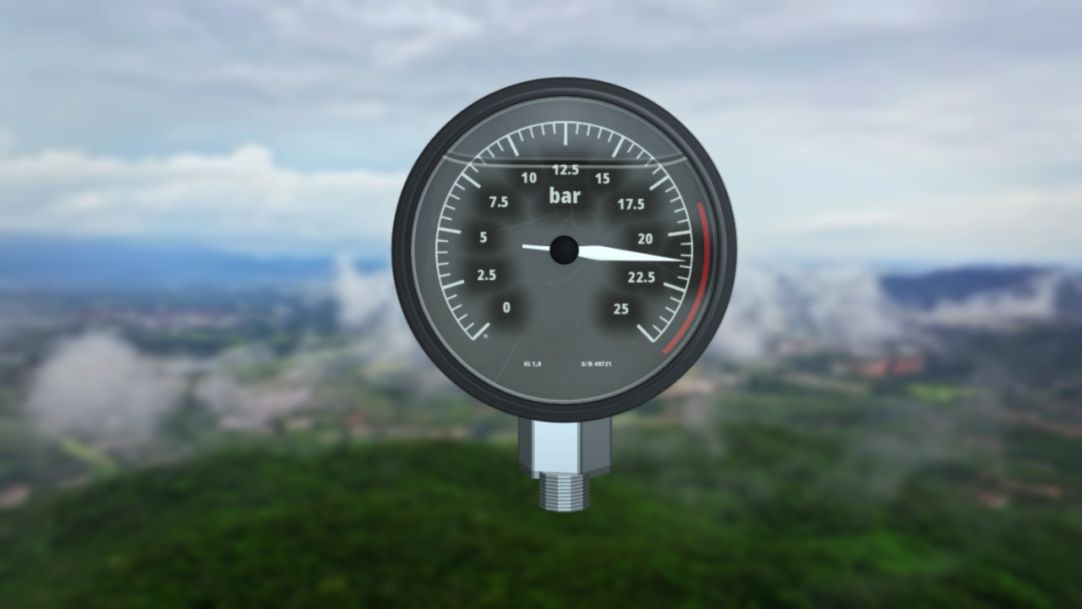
21.25,bar
